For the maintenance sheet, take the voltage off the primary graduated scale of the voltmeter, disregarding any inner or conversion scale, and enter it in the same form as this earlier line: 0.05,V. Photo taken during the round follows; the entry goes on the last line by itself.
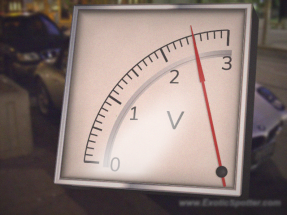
2.5,V
